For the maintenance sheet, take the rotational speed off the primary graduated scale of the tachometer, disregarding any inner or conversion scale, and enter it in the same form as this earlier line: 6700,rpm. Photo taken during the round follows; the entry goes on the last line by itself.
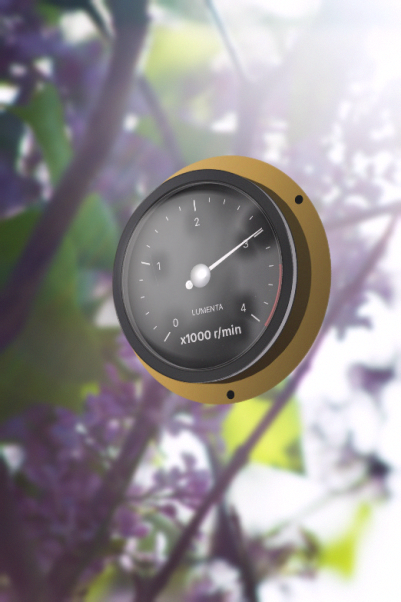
3000,rpm
